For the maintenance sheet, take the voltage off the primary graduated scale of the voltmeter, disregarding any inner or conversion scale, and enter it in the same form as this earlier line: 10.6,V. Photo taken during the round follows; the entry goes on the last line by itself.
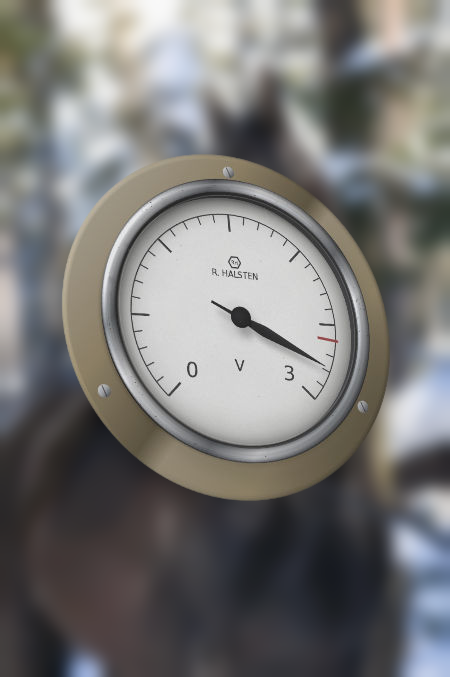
2.8,V
